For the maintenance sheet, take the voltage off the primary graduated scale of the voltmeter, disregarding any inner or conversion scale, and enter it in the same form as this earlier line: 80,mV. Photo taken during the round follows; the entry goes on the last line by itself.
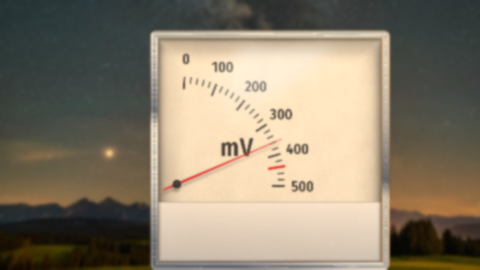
360,mV
